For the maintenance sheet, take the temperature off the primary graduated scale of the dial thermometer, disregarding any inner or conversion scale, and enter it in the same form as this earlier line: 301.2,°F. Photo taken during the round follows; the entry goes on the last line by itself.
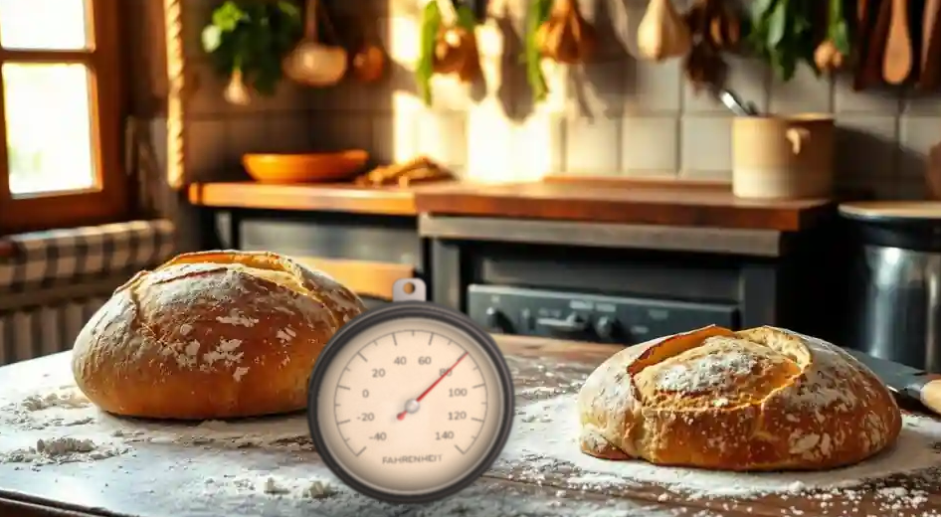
80,°F
